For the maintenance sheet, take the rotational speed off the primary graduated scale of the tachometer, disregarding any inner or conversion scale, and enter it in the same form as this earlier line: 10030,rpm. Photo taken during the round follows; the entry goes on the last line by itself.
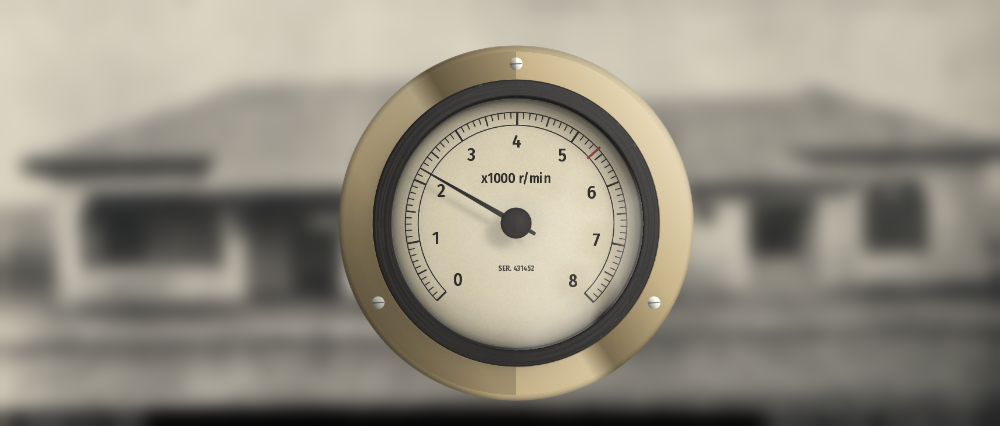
2200,rpm
